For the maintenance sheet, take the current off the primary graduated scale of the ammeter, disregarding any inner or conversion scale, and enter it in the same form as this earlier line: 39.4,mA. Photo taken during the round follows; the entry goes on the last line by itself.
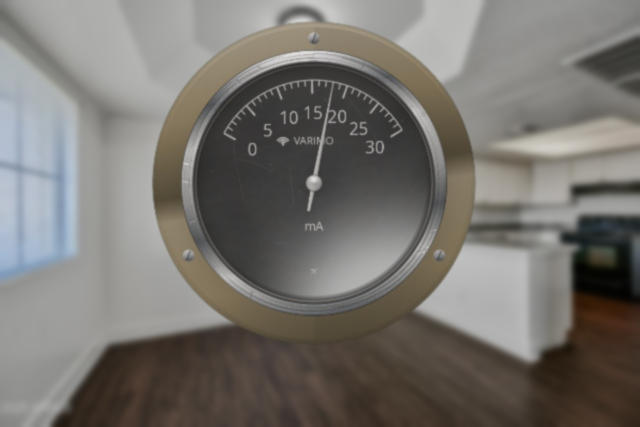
18,mA
